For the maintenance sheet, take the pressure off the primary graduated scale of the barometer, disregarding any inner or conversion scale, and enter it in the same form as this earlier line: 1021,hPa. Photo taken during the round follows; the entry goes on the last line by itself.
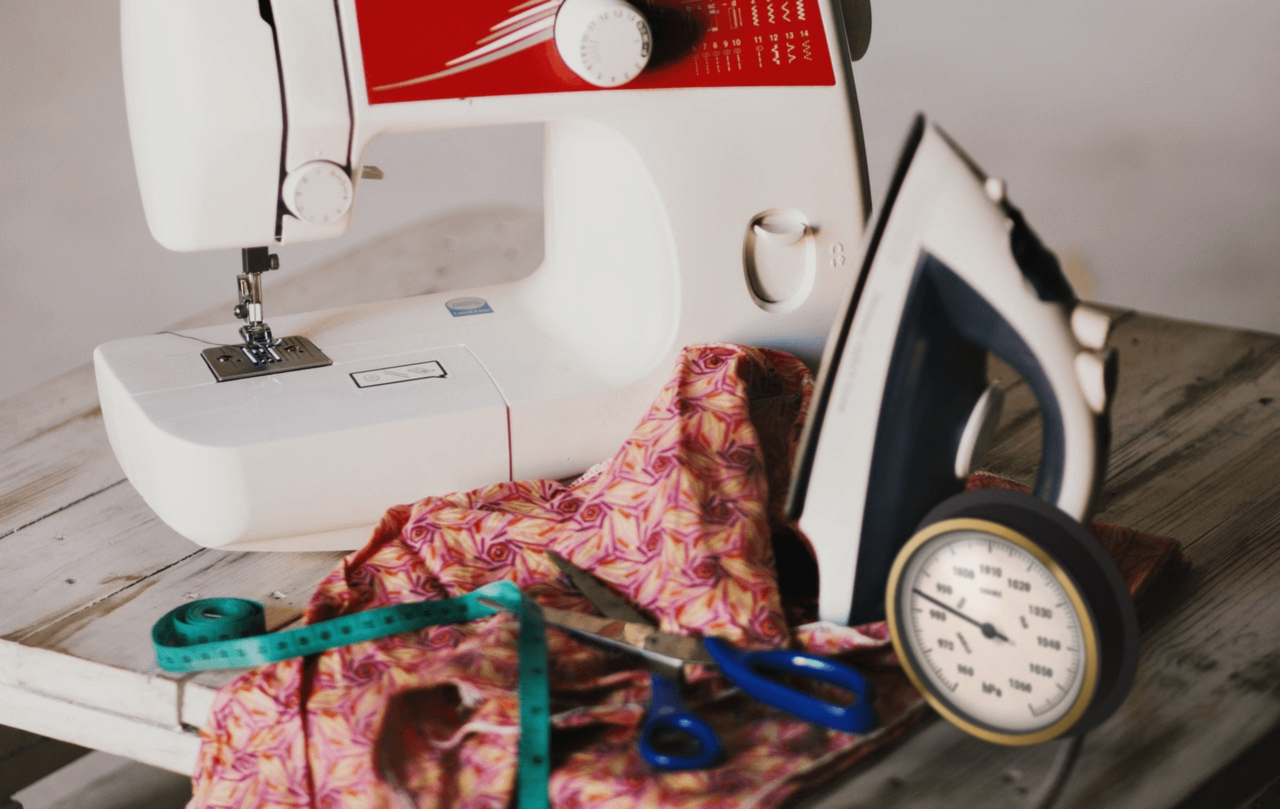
985,hPa
